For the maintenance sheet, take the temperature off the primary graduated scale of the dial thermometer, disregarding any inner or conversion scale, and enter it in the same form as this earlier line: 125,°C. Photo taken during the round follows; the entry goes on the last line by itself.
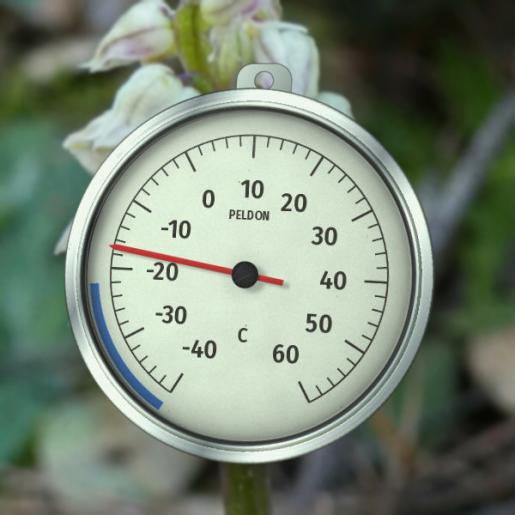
-17,°C
